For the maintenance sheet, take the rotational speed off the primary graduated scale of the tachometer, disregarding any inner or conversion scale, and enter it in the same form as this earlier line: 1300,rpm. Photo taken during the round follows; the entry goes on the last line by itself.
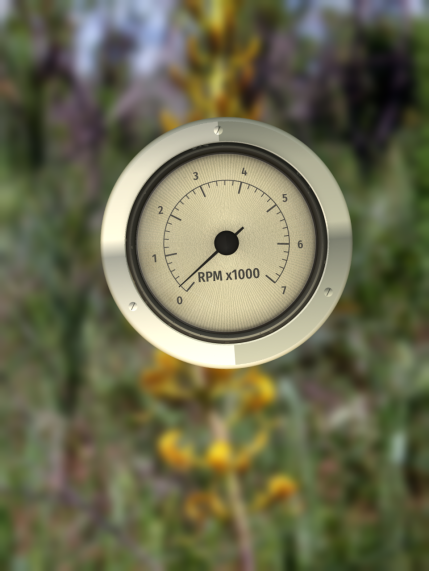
200,rpm
